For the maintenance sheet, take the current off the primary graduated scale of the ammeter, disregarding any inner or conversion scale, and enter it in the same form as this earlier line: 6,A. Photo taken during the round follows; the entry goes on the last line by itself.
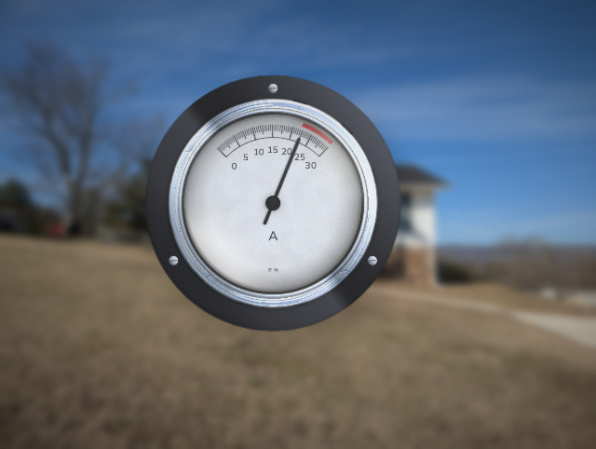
22.5,A
